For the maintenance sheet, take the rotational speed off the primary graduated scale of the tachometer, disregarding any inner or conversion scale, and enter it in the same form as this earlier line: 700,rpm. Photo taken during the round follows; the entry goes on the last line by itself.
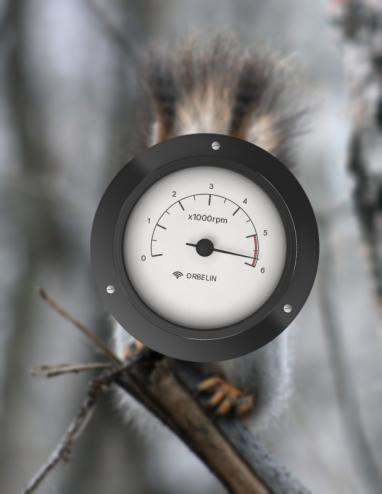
5750,rpm
